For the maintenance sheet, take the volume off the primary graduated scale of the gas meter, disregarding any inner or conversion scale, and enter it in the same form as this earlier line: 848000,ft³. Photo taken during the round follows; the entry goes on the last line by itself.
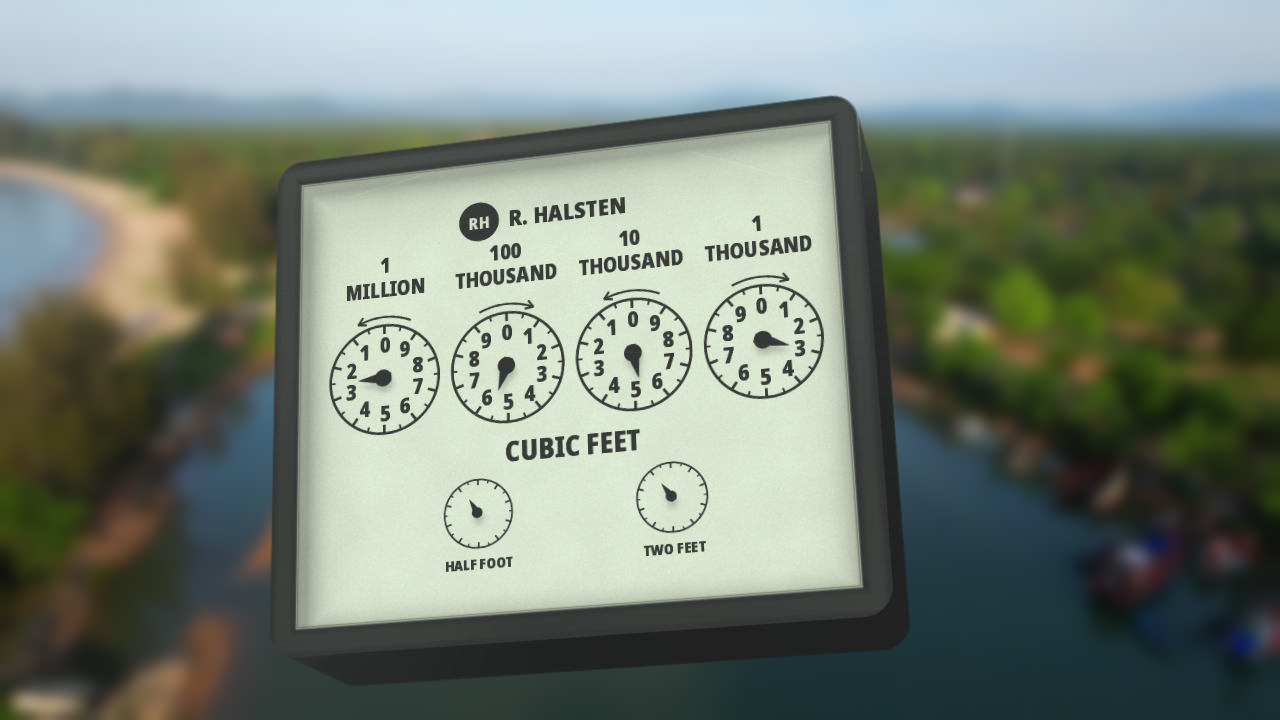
255300,ft³
